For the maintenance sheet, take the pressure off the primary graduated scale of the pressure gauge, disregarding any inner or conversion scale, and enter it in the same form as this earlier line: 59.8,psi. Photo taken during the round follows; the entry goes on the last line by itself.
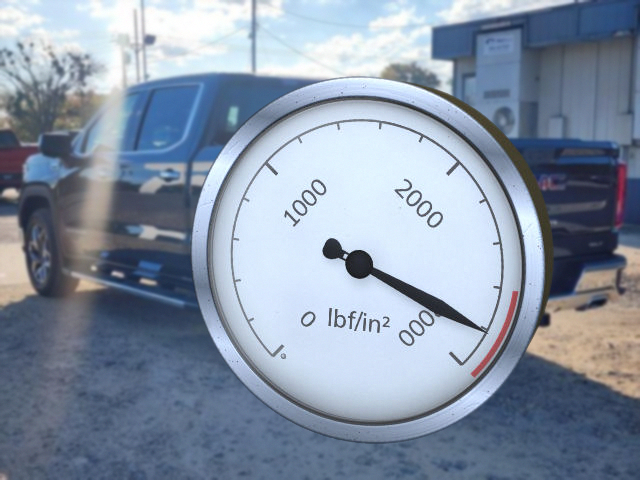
2800,psi
